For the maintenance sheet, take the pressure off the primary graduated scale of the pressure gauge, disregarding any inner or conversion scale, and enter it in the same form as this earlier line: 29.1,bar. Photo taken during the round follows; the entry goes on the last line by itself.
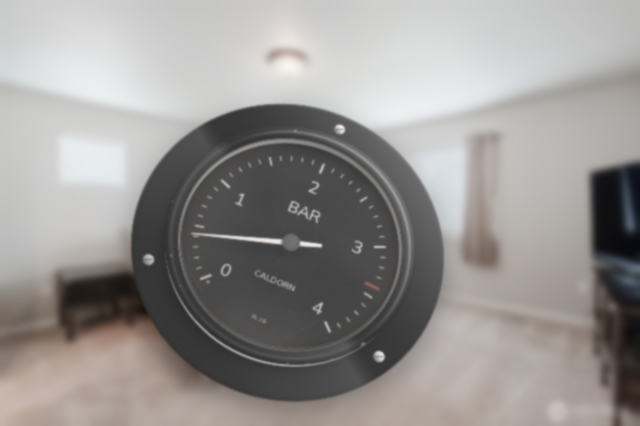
0.4,bar
